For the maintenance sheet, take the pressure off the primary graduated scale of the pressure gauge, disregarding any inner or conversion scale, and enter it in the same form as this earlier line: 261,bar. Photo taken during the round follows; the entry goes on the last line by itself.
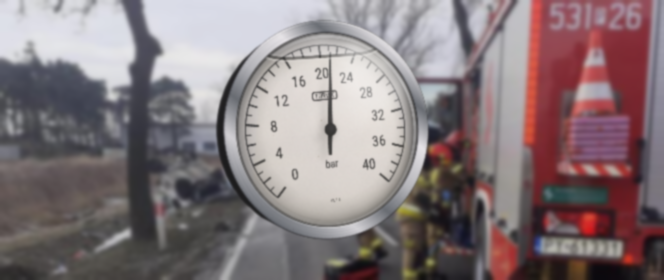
21,bar
